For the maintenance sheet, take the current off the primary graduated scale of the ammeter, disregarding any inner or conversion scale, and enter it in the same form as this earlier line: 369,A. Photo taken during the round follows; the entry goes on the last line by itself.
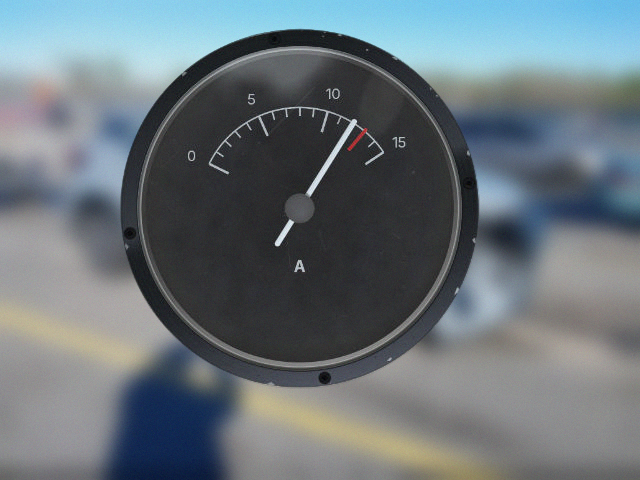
12,A
